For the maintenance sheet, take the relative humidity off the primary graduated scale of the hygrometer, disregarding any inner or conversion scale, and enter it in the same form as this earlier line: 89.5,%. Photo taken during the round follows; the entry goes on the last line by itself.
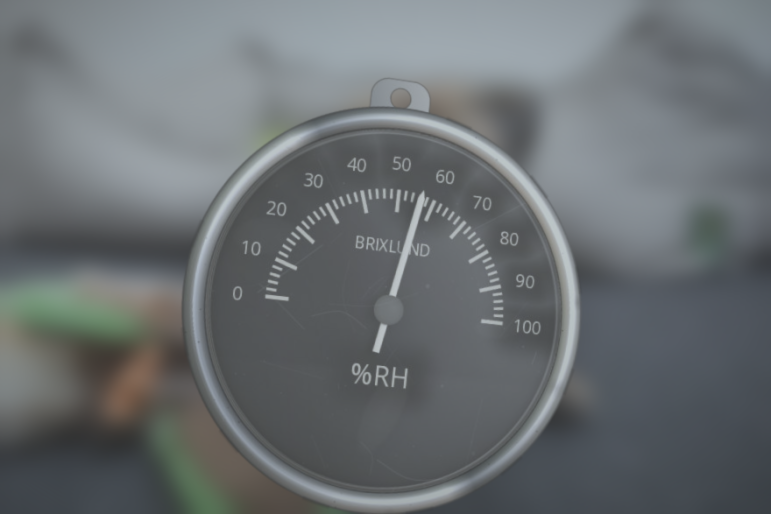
56,%
